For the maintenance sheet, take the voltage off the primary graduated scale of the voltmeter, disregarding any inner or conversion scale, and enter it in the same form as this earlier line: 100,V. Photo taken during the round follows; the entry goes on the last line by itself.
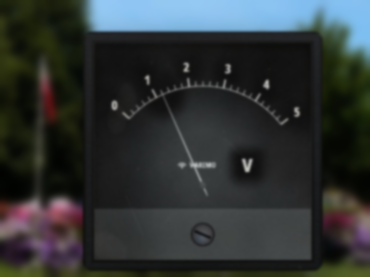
1.2,V
